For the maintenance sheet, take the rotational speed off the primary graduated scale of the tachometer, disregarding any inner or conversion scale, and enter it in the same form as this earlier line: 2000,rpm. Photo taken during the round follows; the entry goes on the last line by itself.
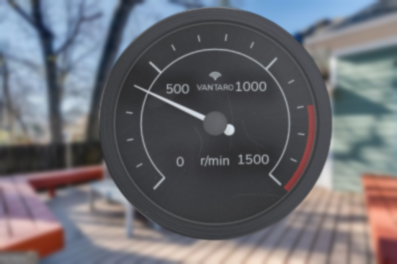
400,rpm
